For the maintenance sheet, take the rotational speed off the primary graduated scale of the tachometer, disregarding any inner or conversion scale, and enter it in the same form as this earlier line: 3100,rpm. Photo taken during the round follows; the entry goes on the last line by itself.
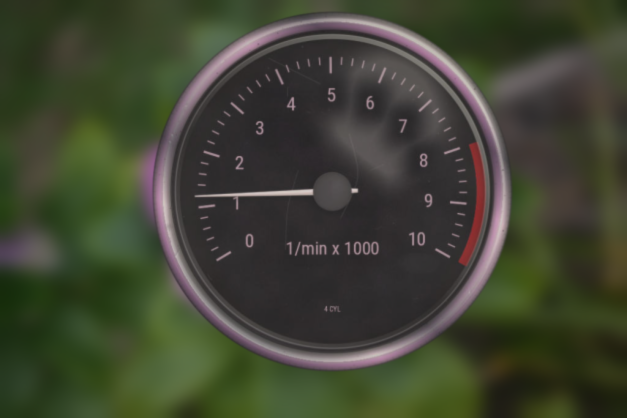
1200,rpm
